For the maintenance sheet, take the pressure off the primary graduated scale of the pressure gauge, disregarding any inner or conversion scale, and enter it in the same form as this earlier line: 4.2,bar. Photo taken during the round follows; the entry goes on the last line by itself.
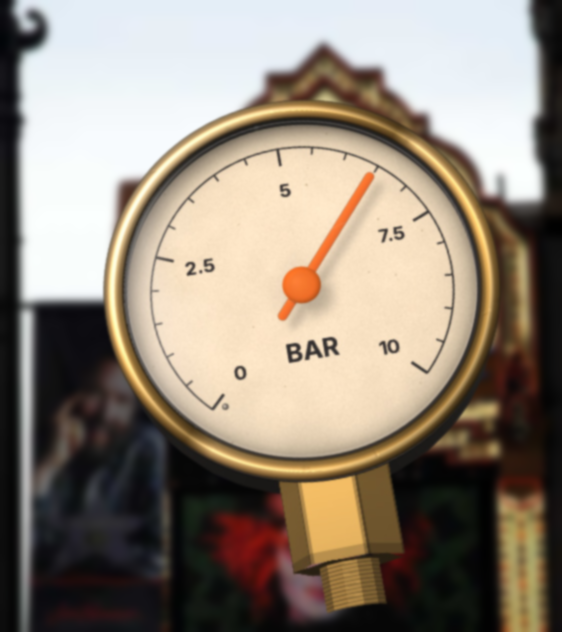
6.5,bar
